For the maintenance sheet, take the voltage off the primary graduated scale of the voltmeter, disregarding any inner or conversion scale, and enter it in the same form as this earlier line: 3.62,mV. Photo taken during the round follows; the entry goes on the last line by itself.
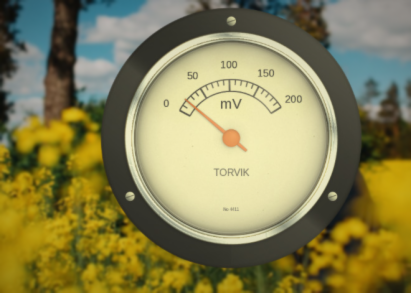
20,mV
